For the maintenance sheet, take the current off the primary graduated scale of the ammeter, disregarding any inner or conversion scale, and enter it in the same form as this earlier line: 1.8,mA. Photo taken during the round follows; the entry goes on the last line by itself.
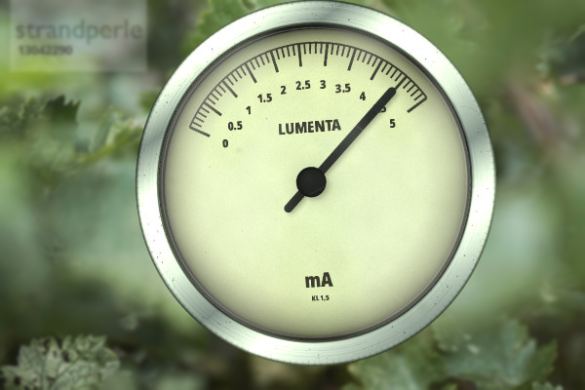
4.5,mA
